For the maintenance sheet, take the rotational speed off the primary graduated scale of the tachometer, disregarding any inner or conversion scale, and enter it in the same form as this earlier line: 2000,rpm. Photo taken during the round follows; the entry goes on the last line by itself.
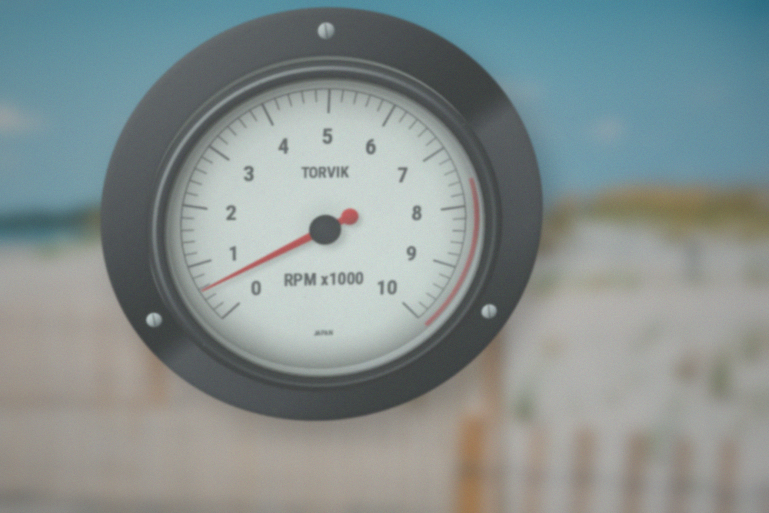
600,rpm
